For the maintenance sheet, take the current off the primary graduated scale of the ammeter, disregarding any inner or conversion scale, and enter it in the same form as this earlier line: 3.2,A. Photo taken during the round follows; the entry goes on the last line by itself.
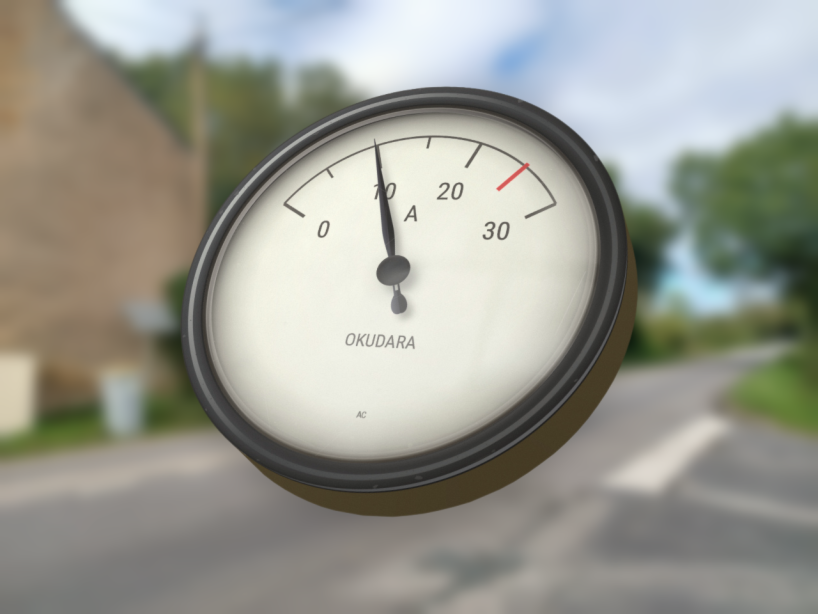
10,A
